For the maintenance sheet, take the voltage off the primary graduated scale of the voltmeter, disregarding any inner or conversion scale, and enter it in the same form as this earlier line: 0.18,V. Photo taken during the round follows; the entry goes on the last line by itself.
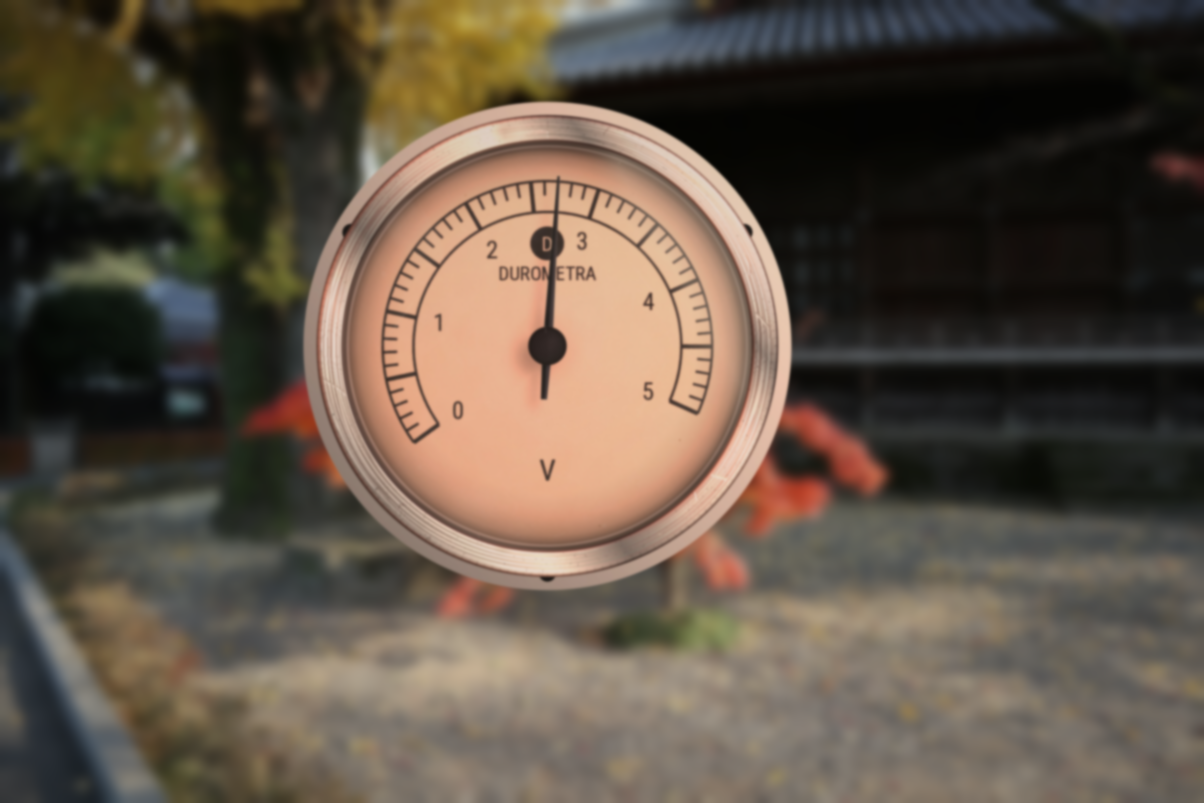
2.7,V
